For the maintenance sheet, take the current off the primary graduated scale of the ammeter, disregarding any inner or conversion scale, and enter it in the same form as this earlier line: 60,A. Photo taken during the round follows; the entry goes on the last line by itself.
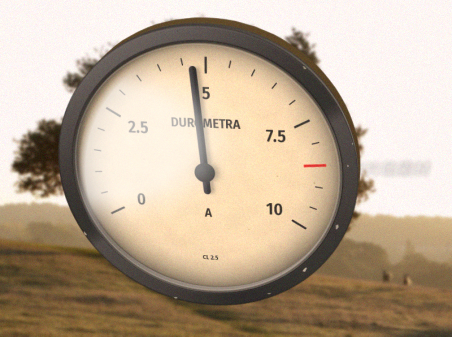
4.75,A
